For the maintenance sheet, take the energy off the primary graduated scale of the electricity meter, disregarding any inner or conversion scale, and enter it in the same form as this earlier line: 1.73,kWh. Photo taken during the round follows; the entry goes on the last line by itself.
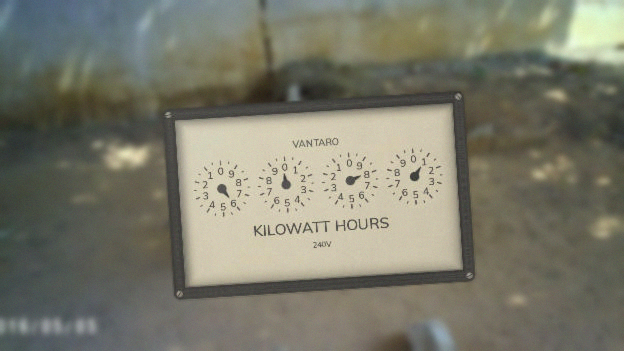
5981,kWh
